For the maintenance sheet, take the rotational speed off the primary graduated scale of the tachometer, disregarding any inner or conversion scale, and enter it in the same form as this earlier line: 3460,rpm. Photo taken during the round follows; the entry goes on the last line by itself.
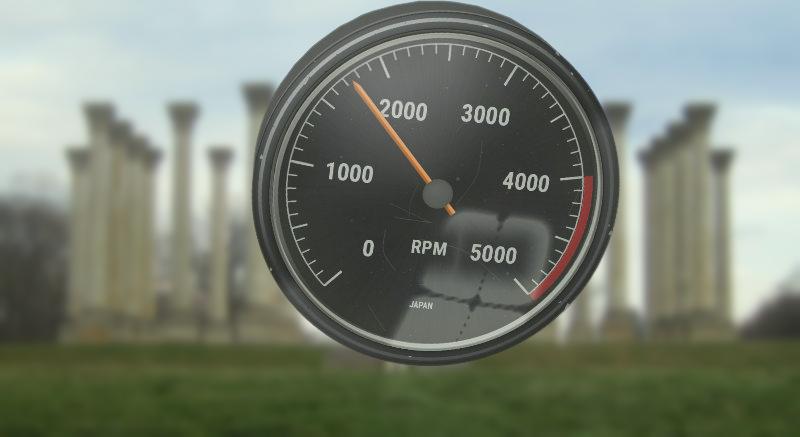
1750,rpm
